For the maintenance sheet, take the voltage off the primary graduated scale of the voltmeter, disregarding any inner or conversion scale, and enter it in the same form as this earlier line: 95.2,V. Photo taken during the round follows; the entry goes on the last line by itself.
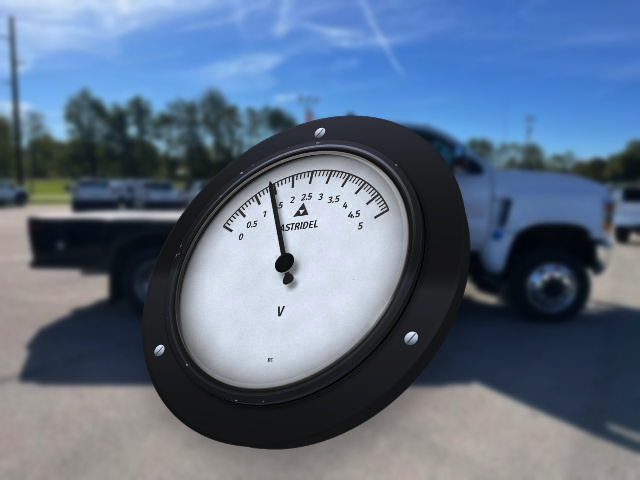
1.5,V
